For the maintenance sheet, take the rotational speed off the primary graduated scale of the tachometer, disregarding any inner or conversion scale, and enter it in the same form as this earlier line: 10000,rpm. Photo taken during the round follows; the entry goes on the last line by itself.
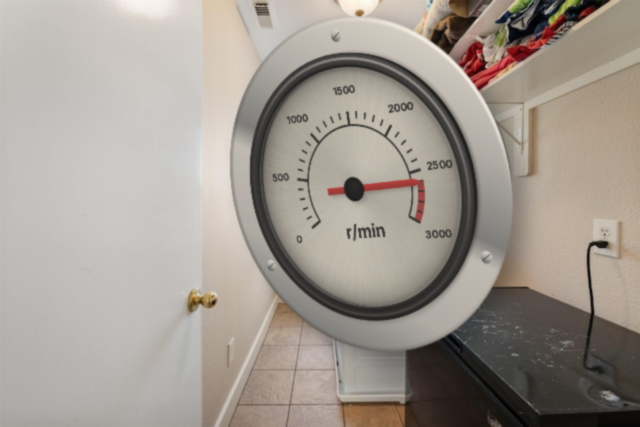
2600,rpm
